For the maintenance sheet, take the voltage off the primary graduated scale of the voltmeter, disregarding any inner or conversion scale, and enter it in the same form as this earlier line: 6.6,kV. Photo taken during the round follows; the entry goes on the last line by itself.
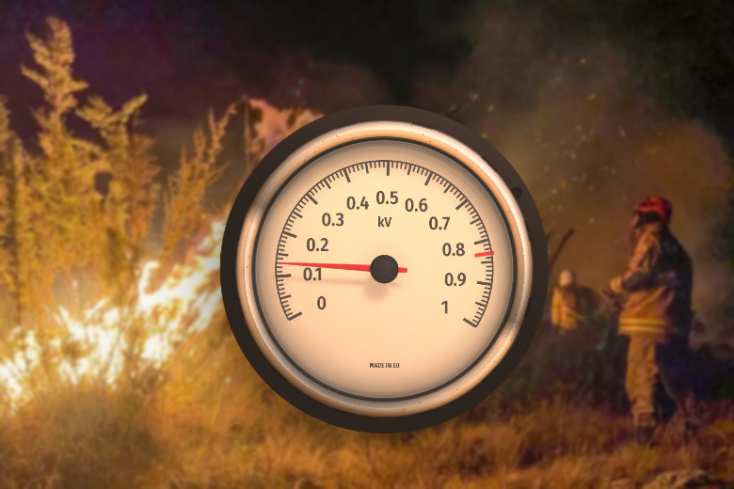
0.13,kV
